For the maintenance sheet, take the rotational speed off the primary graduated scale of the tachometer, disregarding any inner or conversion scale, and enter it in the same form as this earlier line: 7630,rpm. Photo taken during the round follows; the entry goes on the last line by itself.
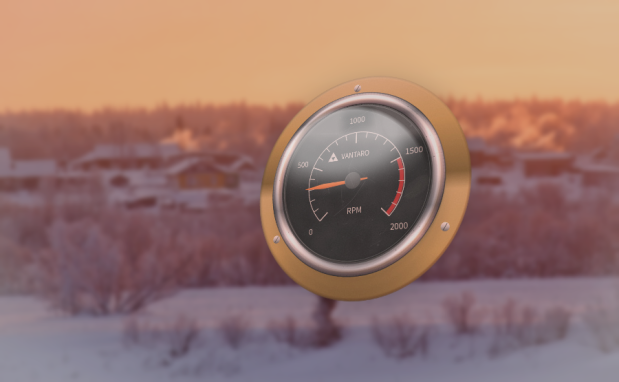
300,rpm
